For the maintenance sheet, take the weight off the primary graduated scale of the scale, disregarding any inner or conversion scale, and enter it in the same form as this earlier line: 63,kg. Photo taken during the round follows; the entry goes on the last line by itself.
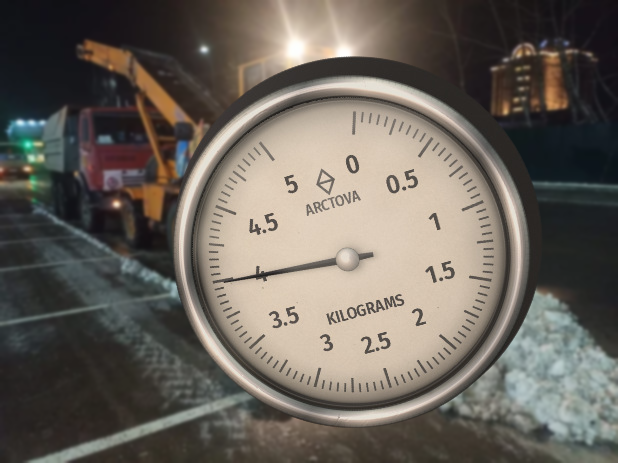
4,kg
